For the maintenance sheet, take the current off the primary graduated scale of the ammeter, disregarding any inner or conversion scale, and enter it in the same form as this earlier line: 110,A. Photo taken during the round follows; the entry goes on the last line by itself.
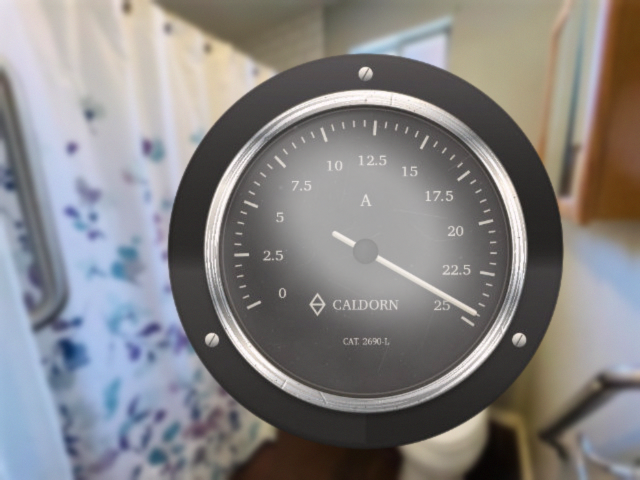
24.5,A
